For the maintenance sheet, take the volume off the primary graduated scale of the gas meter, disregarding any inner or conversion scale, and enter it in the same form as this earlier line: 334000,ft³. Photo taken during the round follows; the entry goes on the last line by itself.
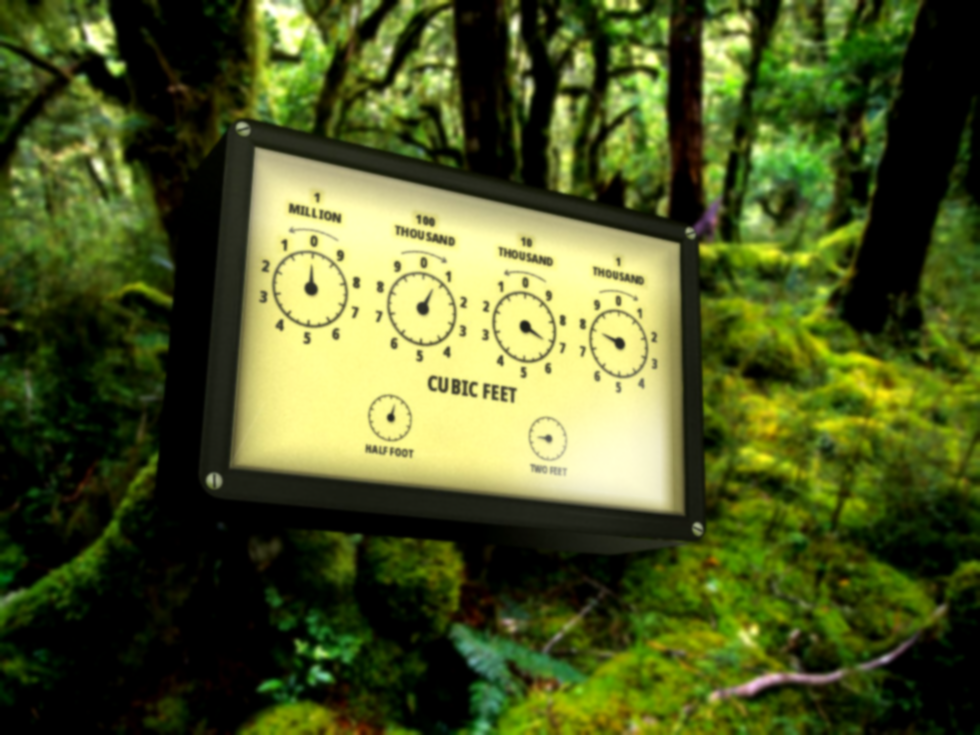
6800,ft³
